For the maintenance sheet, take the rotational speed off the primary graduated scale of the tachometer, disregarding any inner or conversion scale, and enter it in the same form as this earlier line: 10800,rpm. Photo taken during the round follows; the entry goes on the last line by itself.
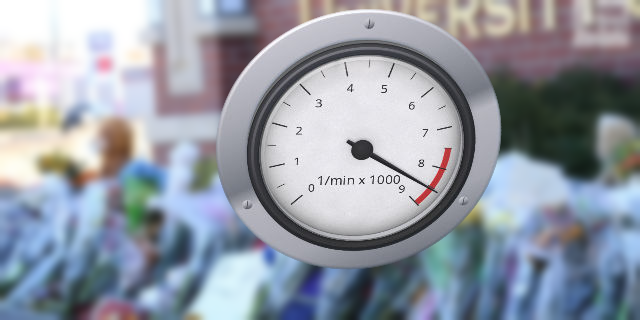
8500,rpm
